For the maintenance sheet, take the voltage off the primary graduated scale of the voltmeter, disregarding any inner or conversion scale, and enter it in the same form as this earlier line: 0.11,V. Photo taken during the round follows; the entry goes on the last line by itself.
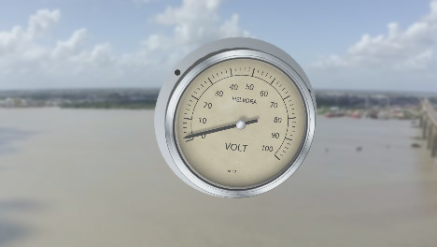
2,V
